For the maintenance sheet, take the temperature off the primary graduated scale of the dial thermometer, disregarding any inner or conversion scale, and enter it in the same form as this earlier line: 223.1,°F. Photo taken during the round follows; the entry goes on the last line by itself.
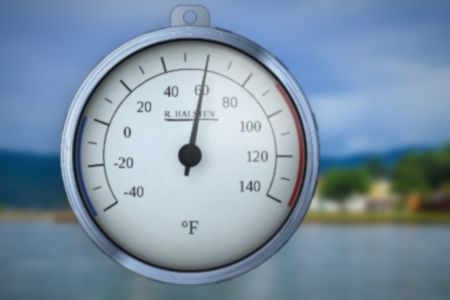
60,°F
